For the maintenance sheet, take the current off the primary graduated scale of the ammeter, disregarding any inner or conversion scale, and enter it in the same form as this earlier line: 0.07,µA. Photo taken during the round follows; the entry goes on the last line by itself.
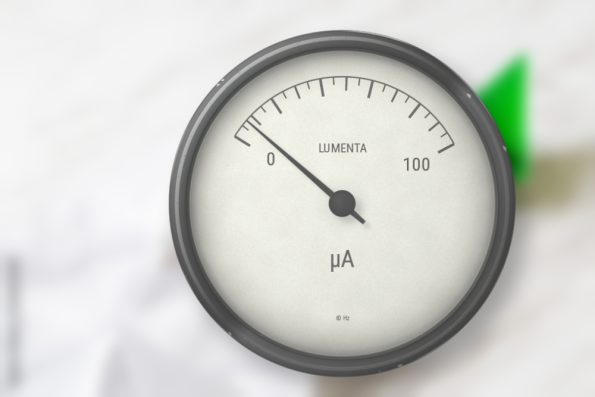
7.5,µA
